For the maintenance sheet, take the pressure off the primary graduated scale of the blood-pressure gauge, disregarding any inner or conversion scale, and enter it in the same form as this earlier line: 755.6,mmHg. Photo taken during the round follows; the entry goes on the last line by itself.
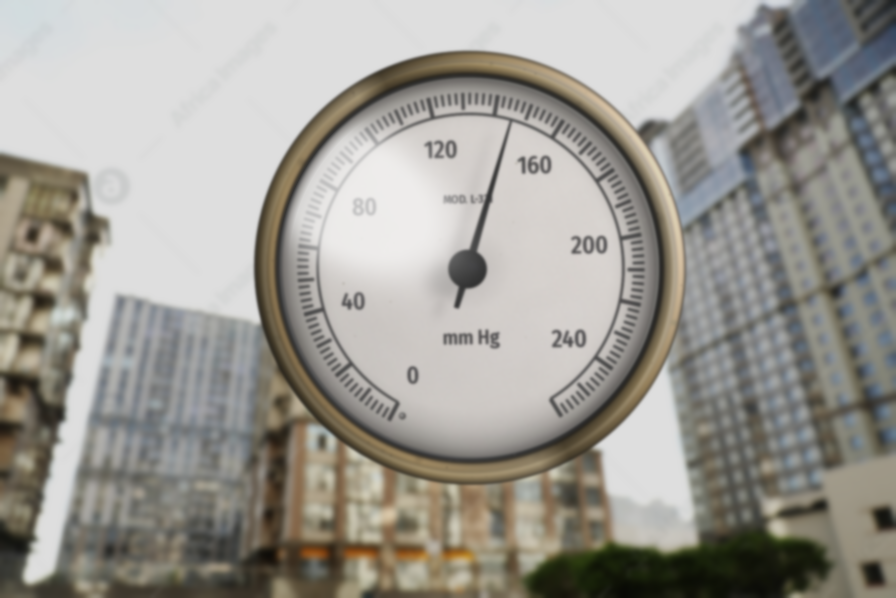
146,mmHg
